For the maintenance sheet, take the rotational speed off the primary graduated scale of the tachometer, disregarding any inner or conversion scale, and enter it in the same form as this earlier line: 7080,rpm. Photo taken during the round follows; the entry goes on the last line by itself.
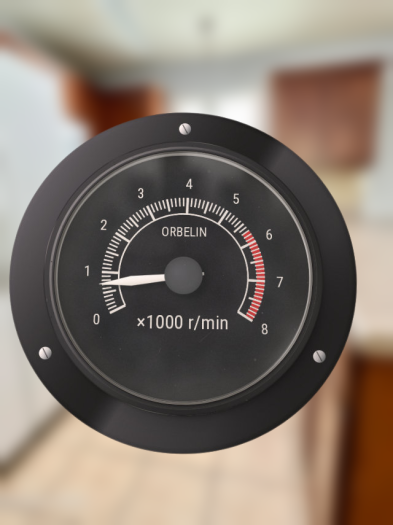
700,rpm
